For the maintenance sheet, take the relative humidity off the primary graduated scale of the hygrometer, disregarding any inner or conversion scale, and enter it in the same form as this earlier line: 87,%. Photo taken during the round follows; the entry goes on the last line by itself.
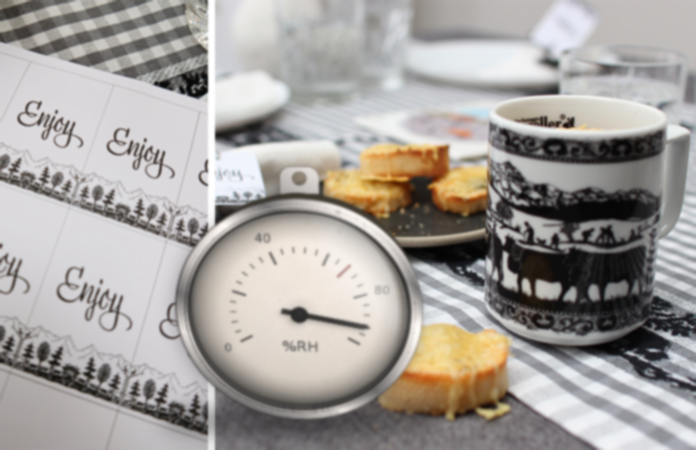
92,%
